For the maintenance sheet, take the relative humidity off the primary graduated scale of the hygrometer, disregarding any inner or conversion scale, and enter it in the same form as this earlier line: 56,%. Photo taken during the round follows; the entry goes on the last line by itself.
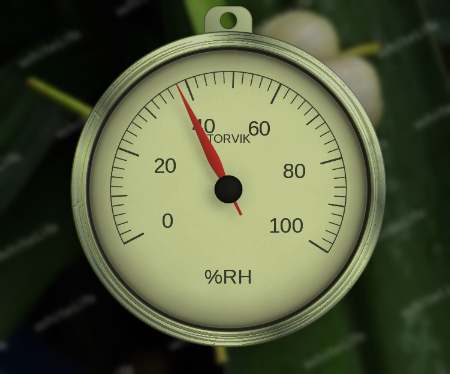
38,%
